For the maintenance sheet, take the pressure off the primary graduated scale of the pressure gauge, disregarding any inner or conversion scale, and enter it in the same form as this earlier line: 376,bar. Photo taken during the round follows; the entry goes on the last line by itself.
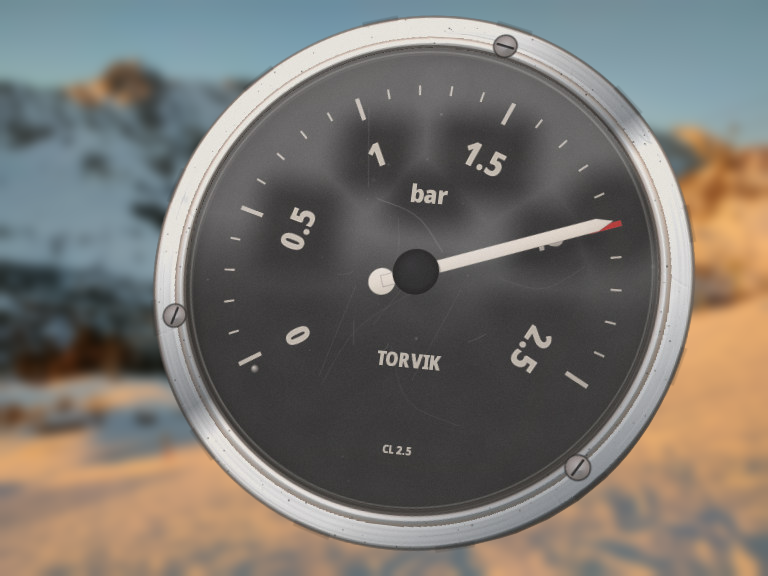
2,bar
